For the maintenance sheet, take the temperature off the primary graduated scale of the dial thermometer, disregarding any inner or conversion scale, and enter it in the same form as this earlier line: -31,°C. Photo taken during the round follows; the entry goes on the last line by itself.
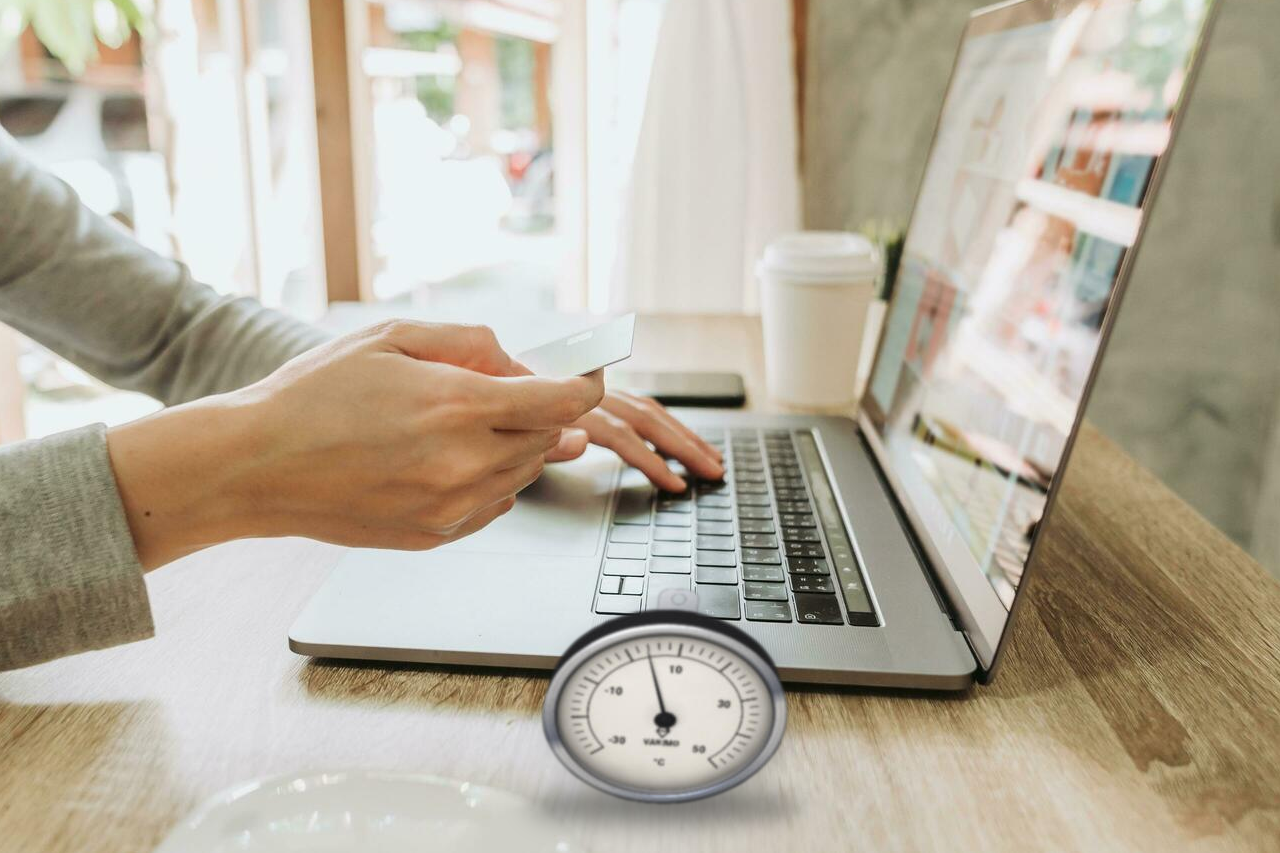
4,°C
